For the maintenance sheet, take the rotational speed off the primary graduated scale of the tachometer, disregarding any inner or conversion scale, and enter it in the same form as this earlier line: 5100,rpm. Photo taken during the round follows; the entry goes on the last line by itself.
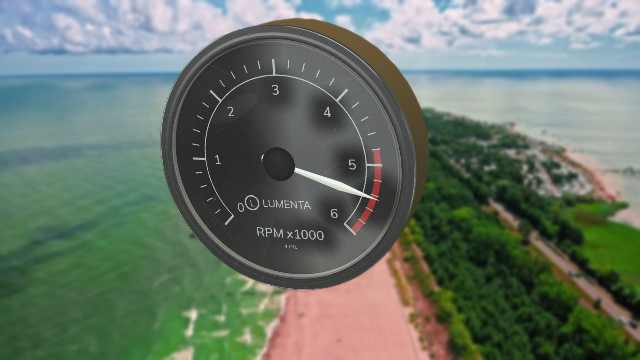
5400,rpm
